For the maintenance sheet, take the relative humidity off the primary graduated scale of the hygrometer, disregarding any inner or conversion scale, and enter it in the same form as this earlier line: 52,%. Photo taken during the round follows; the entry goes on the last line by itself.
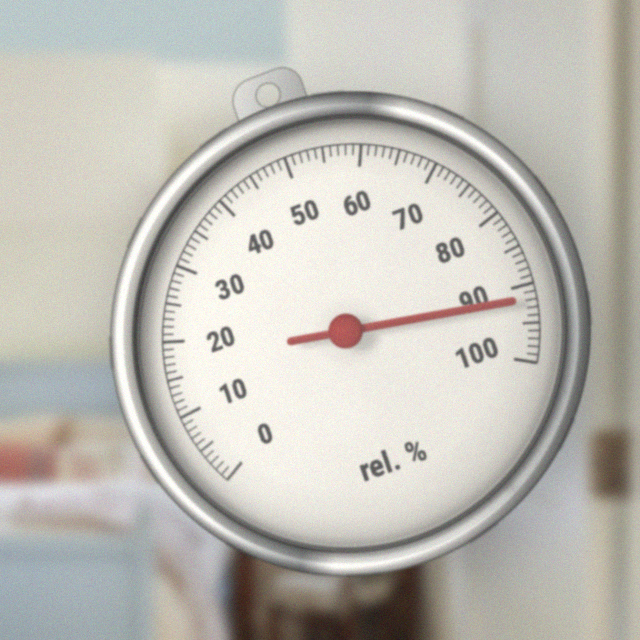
92,%
